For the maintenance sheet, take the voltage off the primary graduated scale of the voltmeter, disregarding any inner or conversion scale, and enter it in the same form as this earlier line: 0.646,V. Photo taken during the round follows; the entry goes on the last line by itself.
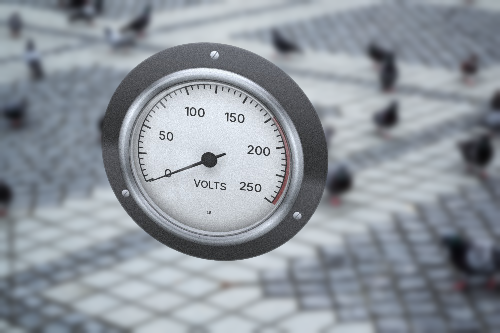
0,V
